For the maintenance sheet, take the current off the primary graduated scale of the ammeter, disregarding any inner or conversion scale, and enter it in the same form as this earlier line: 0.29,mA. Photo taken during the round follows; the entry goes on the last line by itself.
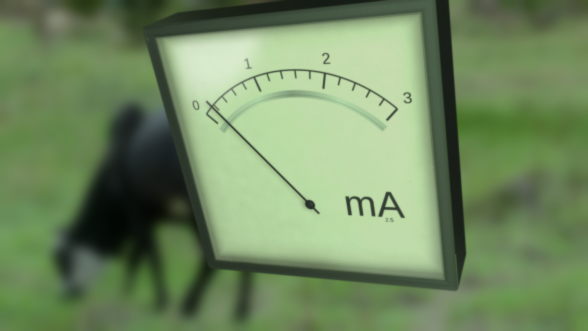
0.2,mA
